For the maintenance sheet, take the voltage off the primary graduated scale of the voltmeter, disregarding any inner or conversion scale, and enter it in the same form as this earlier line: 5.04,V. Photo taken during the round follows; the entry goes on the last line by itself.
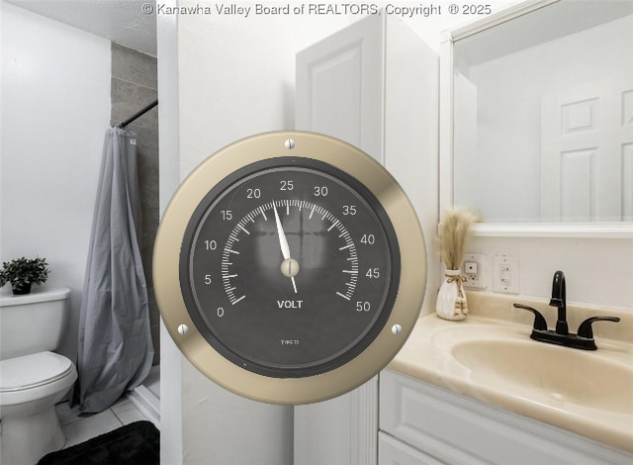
22.5,V
